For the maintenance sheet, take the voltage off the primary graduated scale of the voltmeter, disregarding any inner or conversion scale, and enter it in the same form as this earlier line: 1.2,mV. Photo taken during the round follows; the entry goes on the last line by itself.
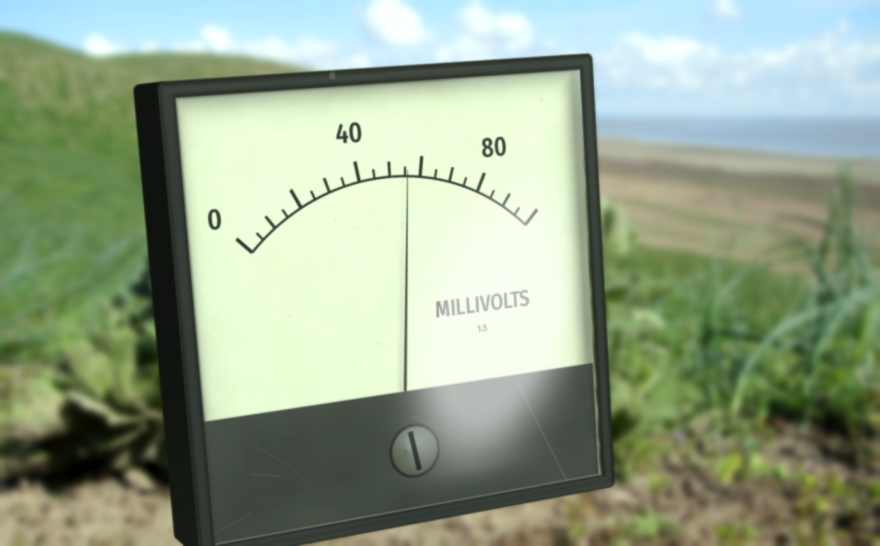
55,mV
